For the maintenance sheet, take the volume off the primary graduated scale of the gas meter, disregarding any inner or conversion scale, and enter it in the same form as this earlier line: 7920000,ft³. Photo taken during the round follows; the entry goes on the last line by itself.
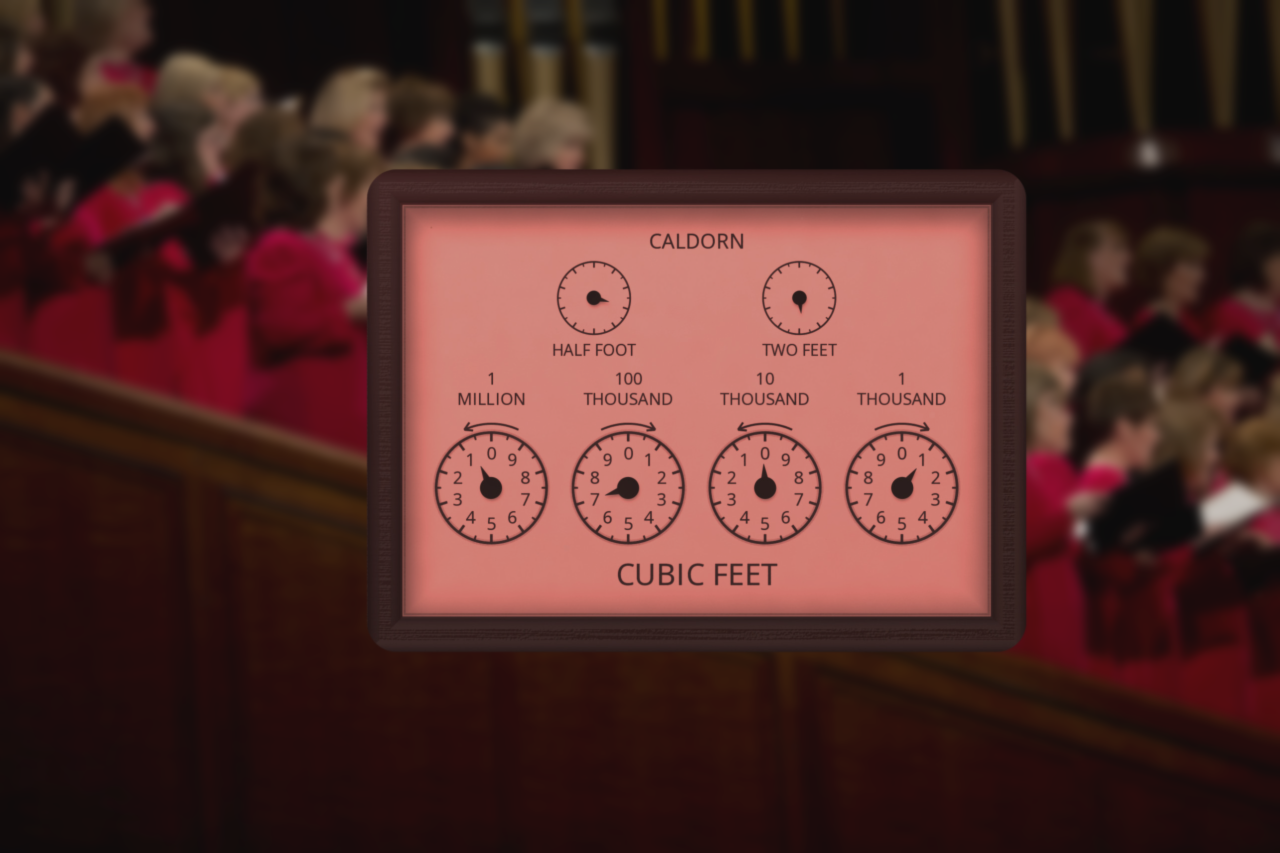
70100,ft³
